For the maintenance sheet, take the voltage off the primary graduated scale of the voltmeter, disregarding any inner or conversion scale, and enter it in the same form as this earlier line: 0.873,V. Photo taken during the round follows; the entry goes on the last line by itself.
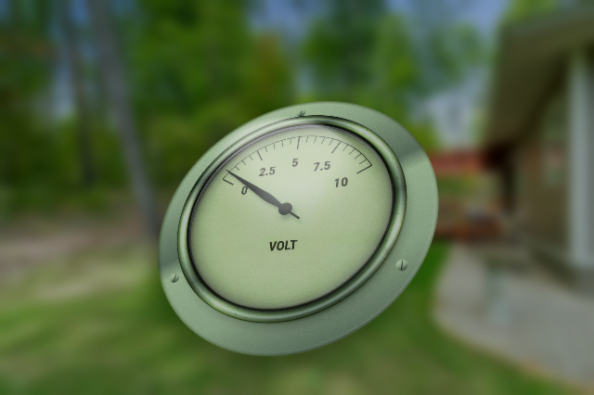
0.5,V
